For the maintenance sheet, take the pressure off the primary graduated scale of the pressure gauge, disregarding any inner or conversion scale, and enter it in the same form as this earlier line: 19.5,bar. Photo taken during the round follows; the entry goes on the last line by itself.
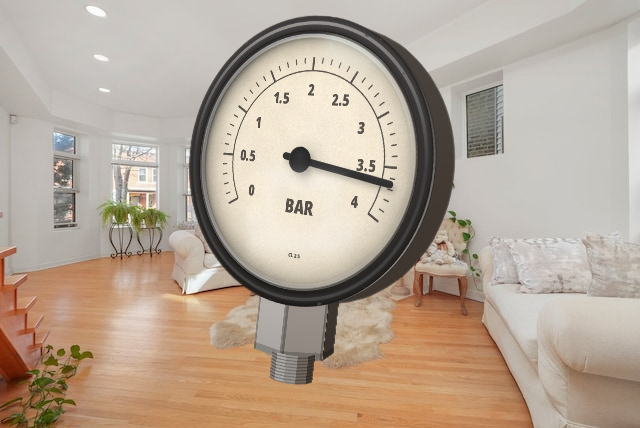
3.65,bar
